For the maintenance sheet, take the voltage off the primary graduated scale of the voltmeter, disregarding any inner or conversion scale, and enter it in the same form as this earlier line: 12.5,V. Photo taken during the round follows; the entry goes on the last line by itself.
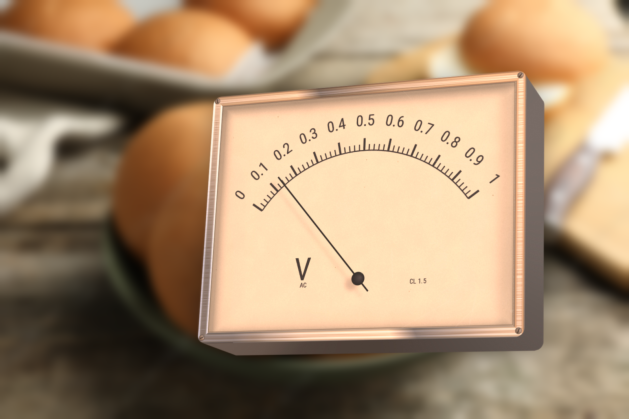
0.14,V
